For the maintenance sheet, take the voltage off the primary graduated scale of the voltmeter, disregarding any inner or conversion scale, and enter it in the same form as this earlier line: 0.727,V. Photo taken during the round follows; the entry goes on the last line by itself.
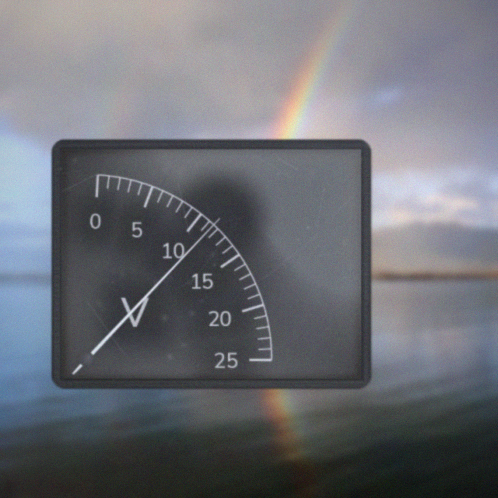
11.5,V
